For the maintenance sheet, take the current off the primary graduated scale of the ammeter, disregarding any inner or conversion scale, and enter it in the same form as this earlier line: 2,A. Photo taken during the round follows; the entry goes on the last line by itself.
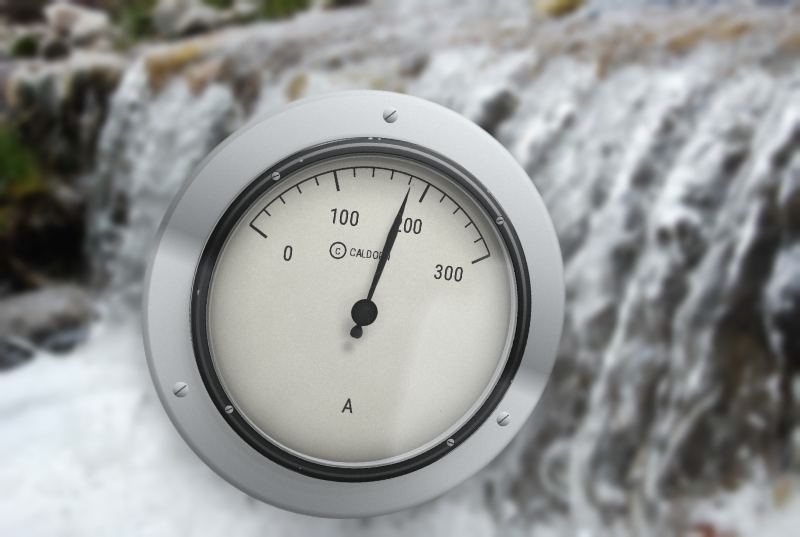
180,A
